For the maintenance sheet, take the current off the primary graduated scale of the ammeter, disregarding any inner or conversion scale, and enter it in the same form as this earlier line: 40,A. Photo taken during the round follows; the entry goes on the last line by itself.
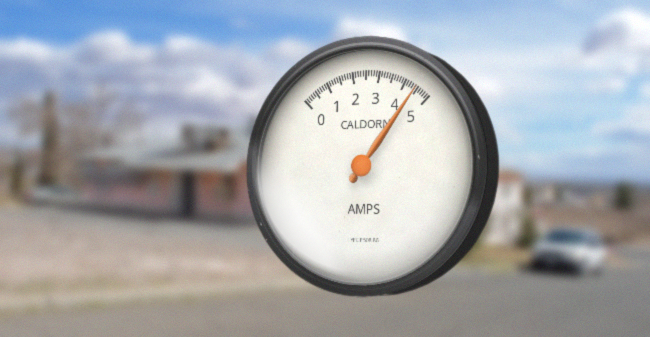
4.5,A
